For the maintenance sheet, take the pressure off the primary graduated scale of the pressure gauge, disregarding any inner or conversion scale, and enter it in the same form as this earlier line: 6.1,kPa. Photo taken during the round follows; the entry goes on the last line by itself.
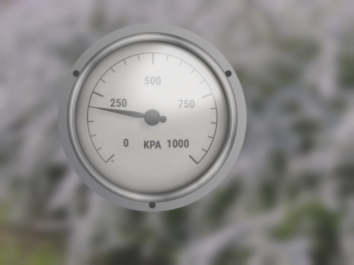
200,kPa
